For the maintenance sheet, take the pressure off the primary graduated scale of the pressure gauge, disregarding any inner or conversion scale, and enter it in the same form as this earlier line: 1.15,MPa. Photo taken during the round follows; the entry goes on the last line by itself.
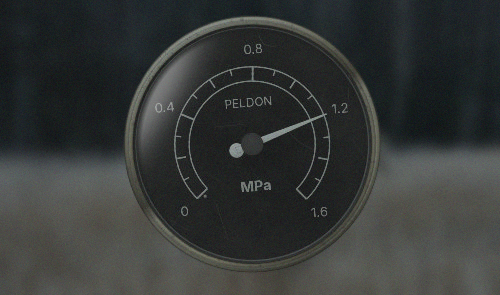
1.2,MPa
